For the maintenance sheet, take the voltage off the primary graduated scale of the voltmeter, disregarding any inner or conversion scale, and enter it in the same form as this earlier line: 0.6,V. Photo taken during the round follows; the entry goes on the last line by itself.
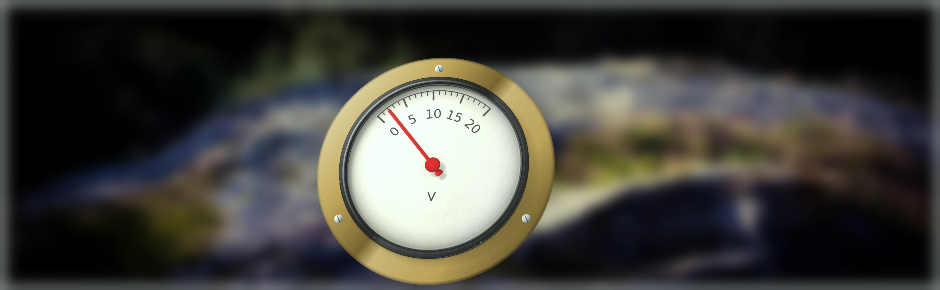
2,V
